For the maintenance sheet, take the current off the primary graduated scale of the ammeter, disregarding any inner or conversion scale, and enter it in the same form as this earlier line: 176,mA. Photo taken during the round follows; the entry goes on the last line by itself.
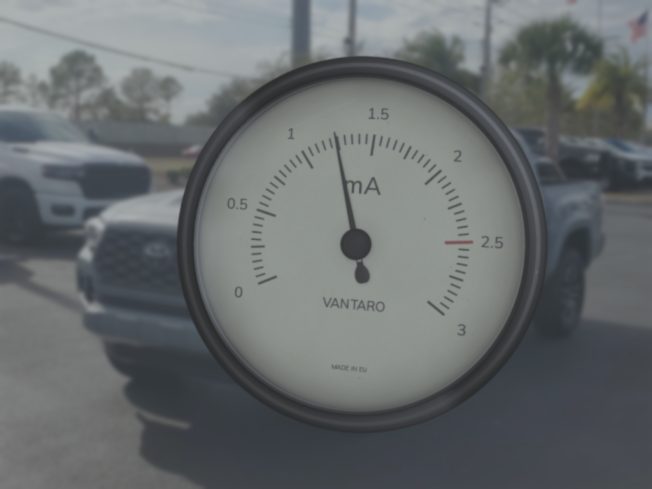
1.25,mA
